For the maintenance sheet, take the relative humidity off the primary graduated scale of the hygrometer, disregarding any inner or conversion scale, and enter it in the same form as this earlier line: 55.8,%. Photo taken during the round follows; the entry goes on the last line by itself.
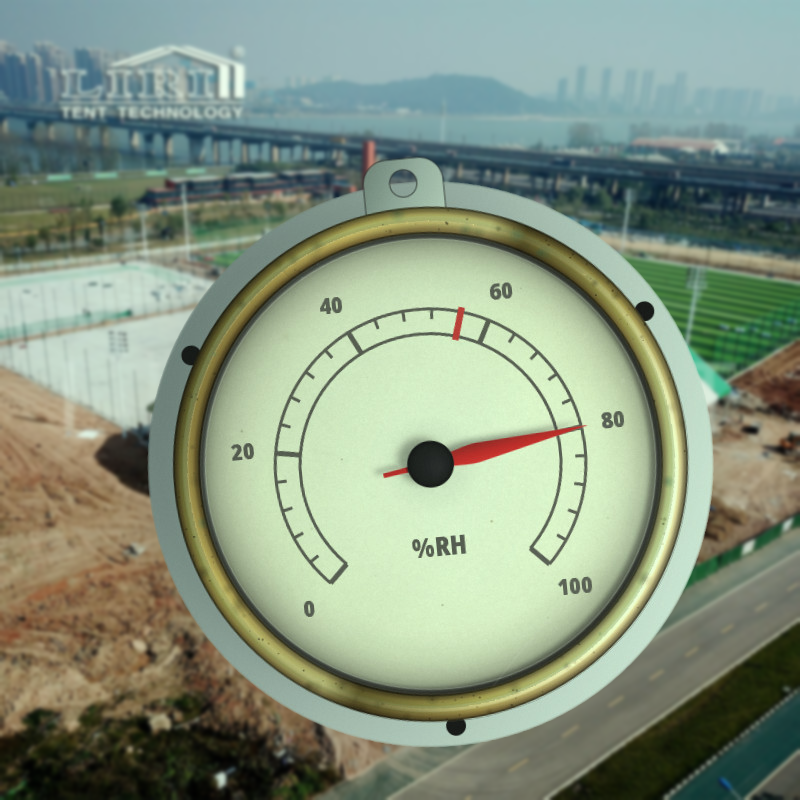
80,%
